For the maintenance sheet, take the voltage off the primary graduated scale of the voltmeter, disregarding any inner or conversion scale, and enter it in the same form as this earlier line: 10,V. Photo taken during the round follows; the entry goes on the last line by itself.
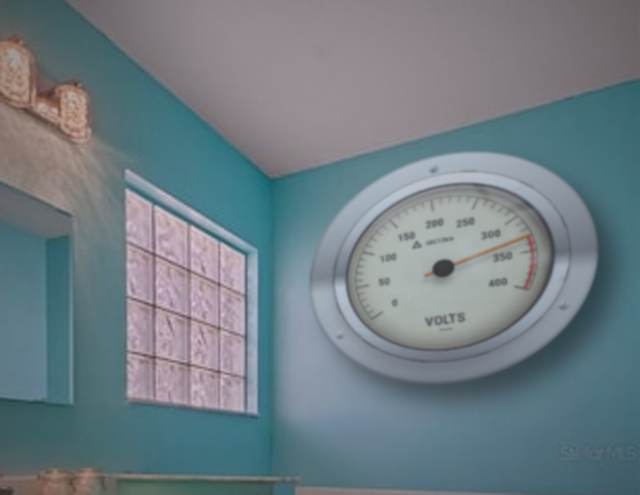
330,V
